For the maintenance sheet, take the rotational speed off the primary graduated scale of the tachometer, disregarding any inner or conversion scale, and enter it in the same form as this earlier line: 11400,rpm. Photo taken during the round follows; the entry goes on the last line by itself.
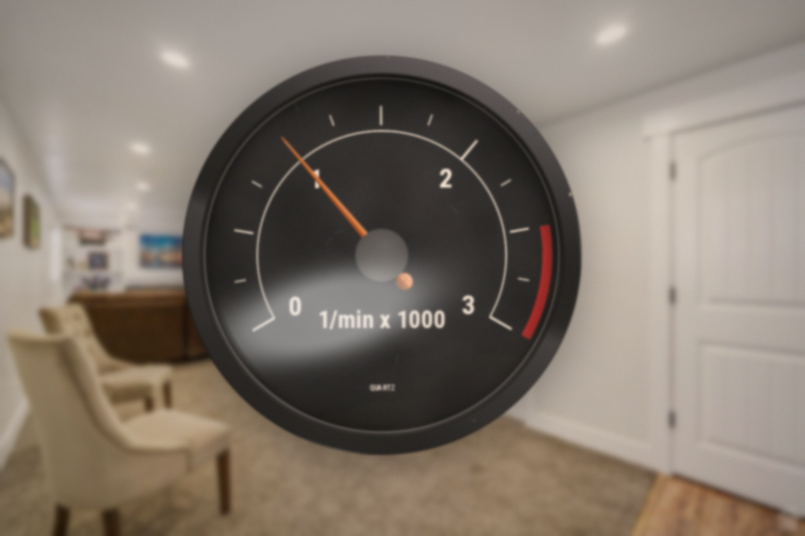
1000,rpm
